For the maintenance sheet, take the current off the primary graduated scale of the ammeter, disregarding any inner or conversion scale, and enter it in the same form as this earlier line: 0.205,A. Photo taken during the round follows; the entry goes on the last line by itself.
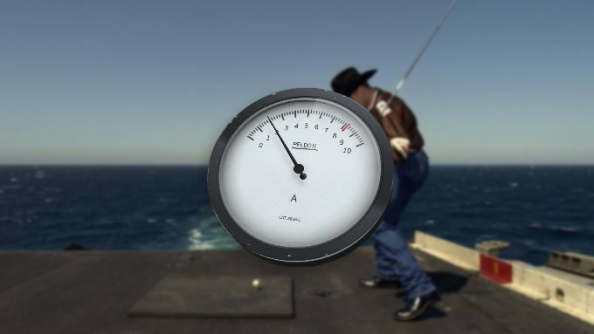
2,A
